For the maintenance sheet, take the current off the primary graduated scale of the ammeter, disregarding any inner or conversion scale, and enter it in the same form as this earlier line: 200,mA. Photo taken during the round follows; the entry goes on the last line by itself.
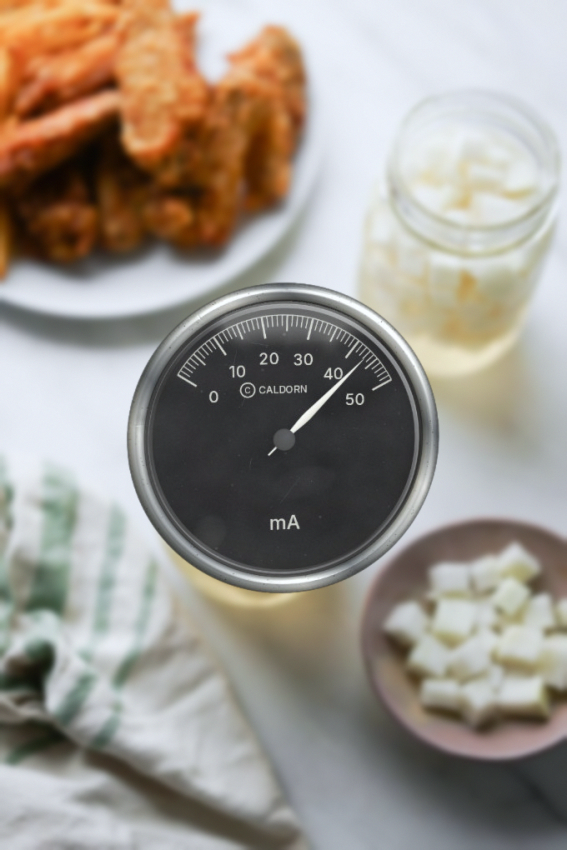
43,mA
